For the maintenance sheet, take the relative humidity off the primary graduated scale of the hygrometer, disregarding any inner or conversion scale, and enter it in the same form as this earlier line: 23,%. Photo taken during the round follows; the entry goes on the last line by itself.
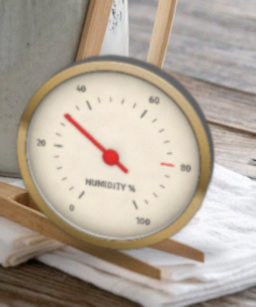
32,%
